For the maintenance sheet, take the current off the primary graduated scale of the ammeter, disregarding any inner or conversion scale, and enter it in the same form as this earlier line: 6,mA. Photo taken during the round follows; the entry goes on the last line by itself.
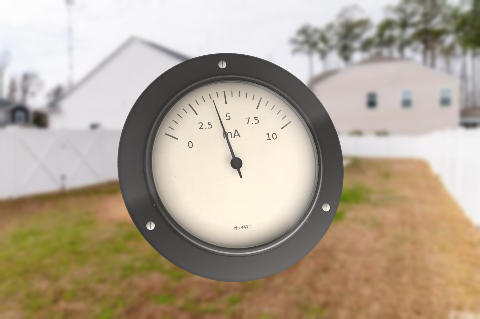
4,mA
